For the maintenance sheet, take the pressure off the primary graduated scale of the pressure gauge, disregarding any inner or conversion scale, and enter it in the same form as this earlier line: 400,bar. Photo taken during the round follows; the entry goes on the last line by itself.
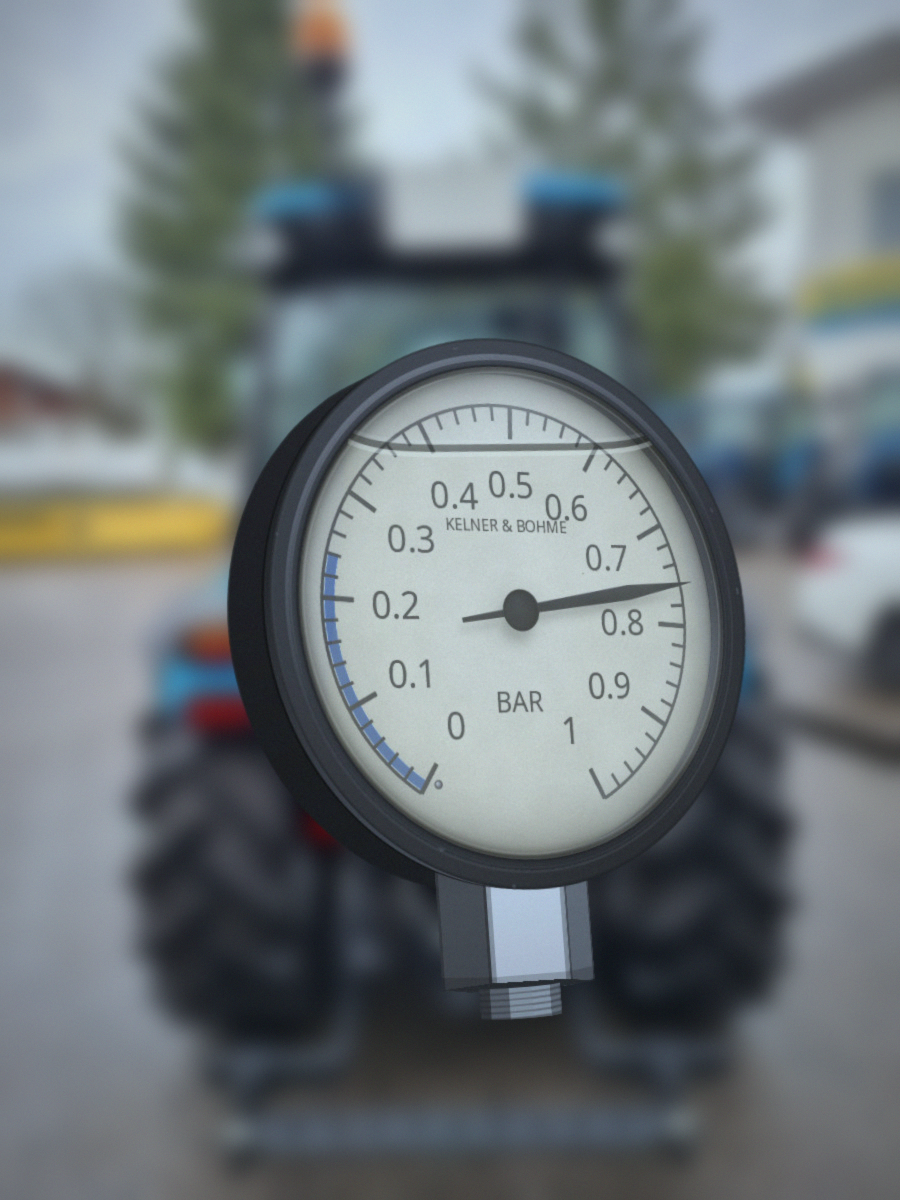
0.76,bar
